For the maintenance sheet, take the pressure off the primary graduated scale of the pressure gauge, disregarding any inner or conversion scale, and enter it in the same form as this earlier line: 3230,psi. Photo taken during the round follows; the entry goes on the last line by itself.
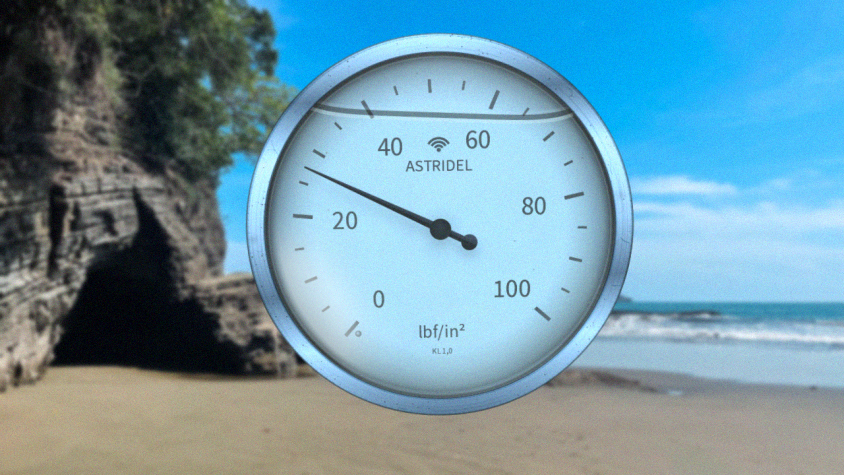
27.5,psi
